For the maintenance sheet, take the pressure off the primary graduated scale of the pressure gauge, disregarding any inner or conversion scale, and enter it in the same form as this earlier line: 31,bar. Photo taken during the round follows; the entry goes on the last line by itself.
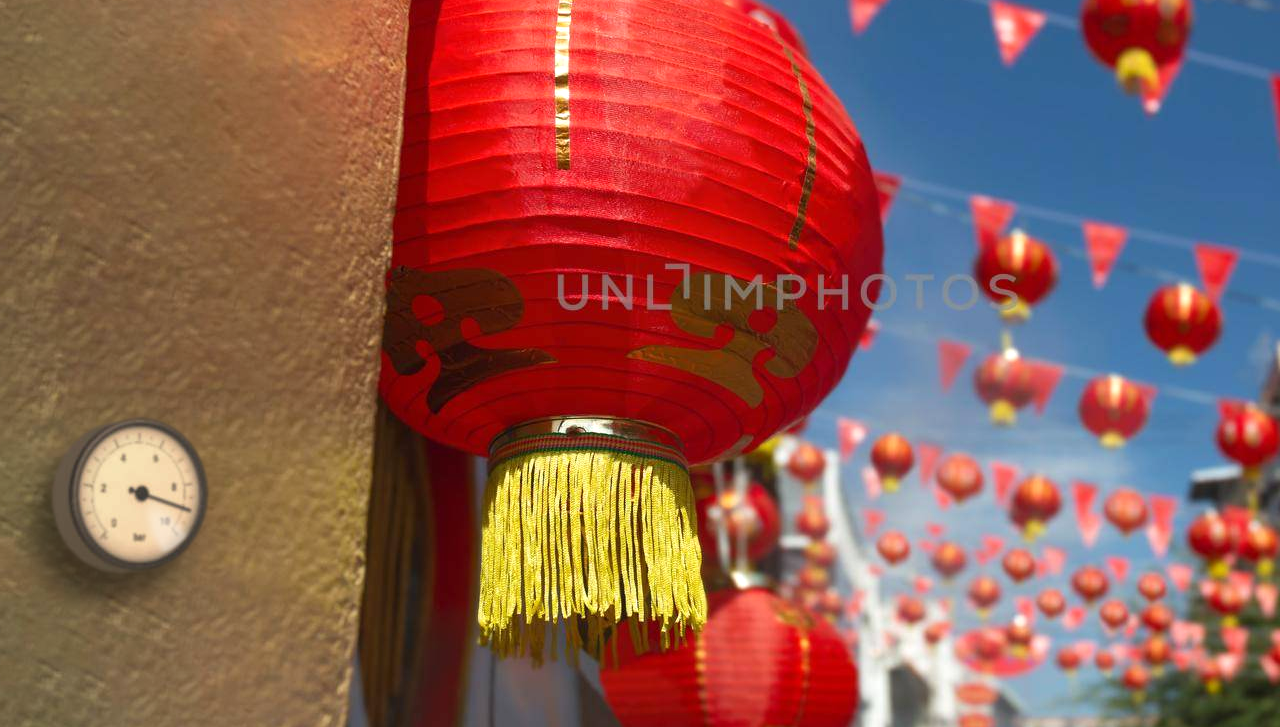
9,bar
